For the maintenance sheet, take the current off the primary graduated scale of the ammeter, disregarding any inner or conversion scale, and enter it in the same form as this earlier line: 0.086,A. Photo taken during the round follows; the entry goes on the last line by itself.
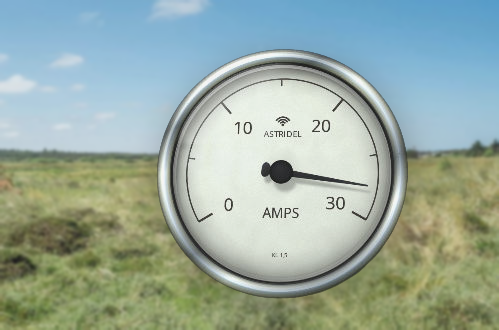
27.5,A
